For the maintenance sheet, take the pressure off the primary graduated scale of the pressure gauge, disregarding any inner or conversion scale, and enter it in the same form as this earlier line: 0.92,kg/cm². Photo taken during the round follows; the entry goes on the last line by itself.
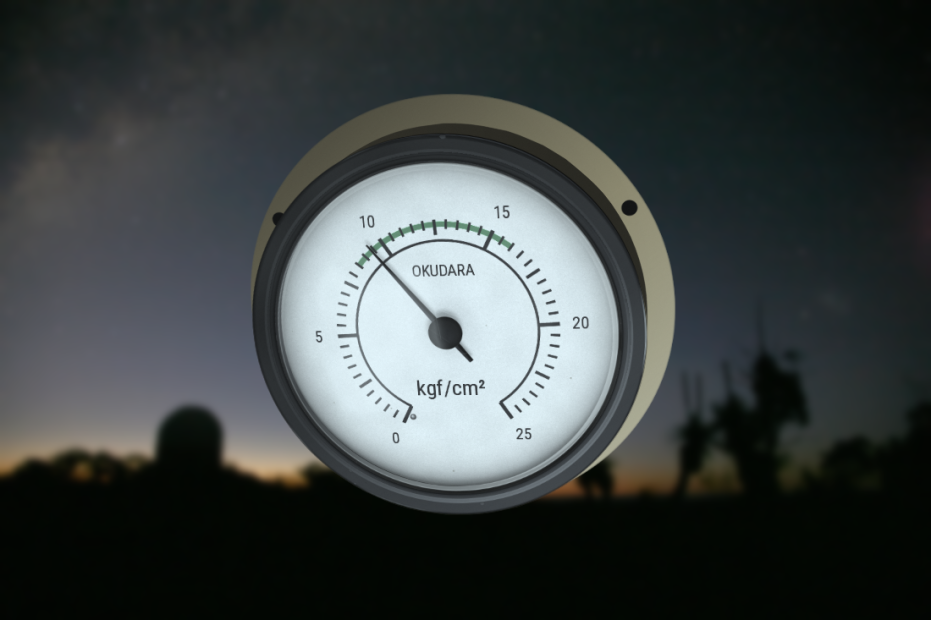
9.5,kg/cm²
